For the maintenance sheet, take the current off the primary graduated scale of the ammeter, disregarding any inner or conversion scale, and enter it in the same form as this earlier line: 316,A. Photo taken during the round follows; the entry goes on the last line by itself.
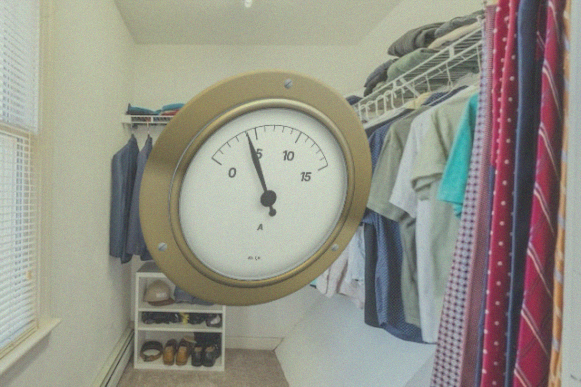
4,A
